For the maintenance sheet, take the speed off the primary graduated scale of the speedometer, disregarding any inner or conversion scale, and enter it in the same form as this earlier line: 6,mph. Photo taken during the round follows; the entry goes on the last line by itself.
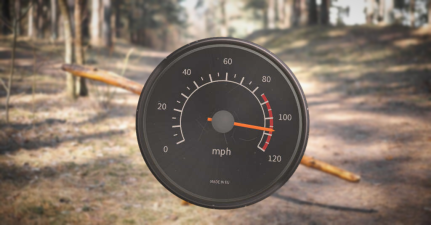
107.5,mph
